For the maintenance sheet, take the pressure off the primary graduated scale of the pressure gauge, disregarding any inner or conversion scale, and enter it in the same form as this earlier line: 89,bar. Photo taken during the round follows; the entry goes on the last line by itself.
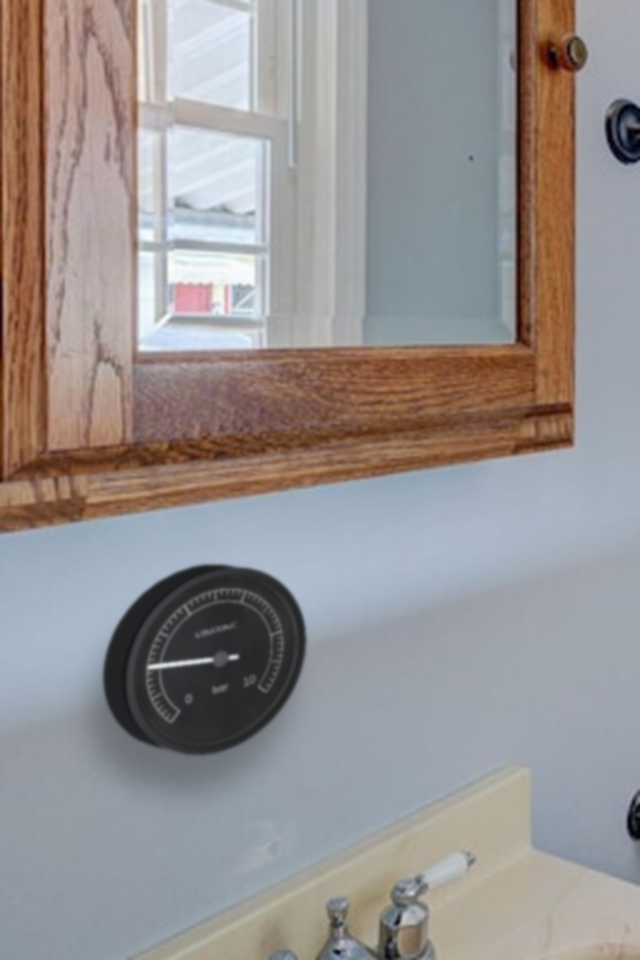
2,bar
